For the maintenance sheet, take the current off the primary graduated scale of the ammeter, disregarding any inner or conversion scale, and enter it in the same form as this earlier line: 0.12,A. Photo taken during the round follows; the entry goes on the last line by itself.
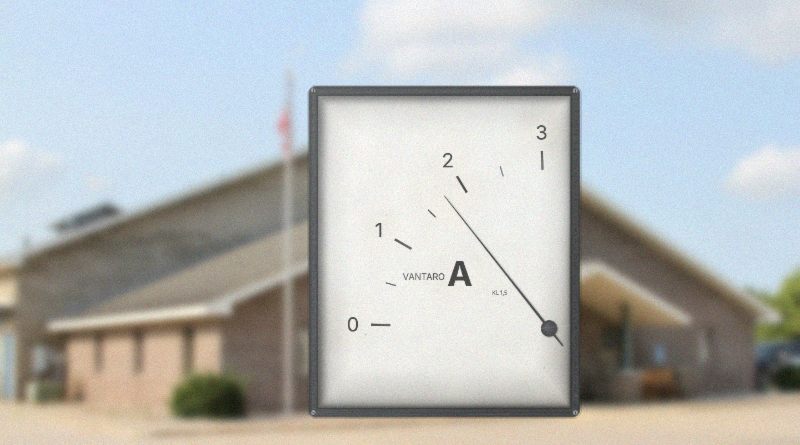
1.75,A
